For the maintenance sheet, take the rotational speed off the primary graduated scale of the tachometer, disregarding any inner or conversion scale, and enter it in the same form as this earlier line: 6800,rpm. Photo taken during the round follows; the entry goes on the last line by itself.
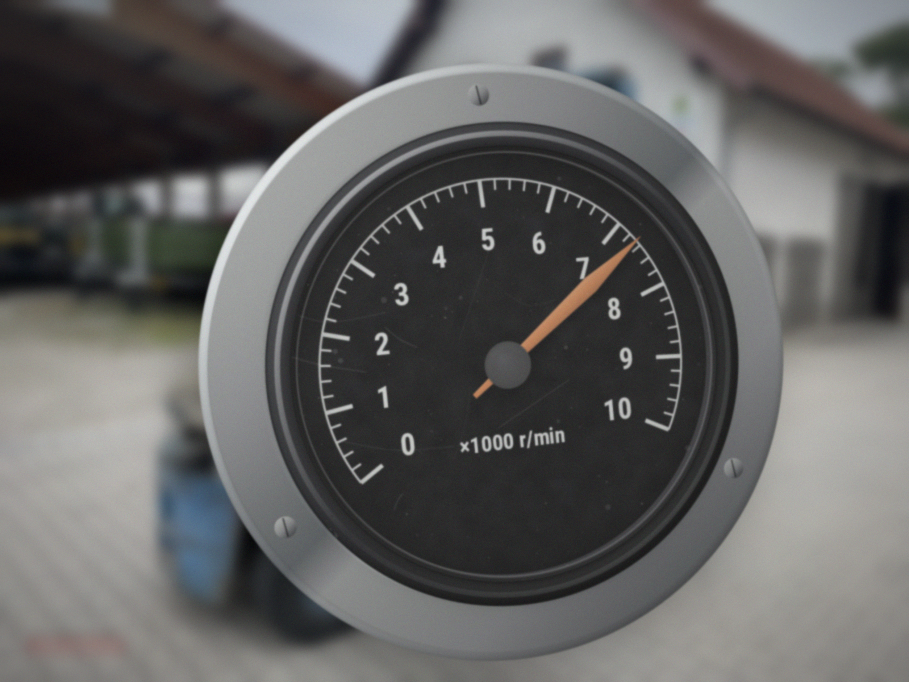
7300,rpm
